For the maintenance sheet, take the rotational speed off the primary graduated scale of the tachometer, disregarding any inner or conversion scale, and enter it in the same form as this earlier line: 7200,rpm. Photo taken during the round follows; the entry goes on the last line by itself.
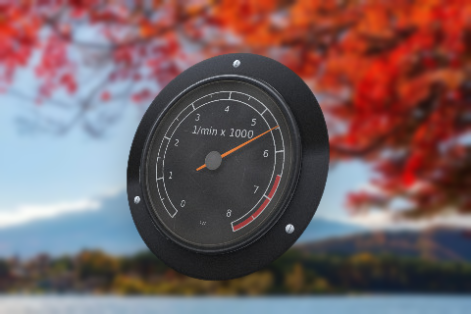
5500,rpm
